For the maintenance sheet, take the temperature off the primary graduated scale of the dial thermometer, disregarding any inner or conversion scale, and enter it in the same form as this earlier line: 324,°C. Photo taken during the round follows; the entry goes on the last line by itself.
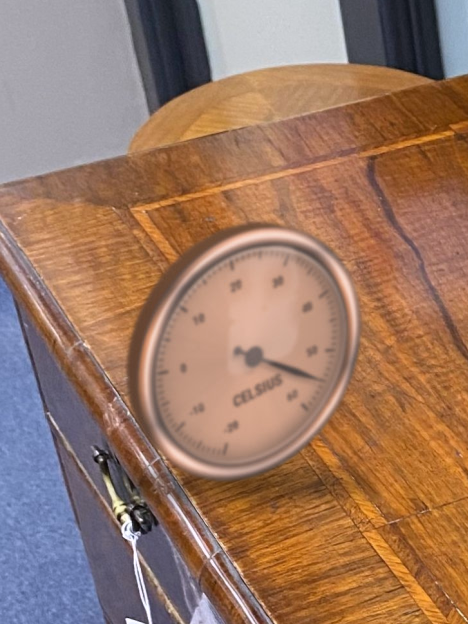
55,°C
